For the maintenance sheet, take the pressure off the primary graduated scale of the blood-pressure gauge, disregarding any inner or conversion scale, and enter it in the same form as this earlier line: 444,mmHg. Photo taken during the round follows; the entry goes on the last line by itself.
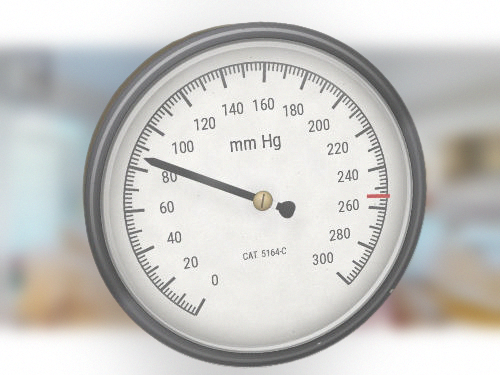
86,mmHg
